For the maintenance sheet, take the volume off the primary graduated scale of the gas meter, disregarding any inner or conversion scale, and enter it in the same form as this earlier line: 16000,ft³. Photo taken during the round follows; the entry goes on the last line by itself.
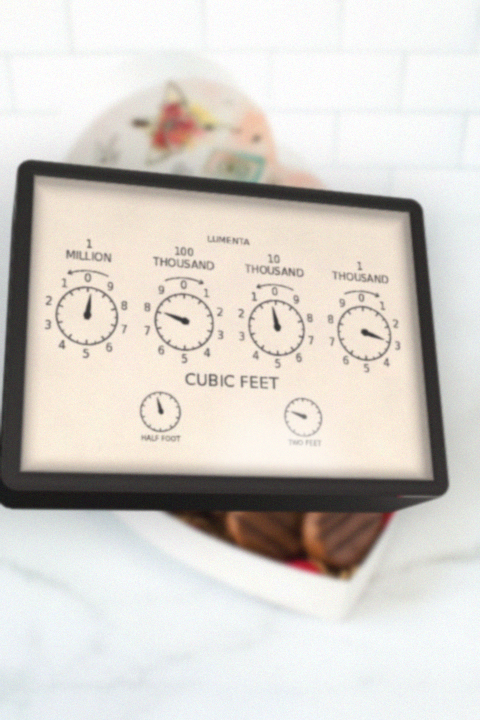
980300,ft³
